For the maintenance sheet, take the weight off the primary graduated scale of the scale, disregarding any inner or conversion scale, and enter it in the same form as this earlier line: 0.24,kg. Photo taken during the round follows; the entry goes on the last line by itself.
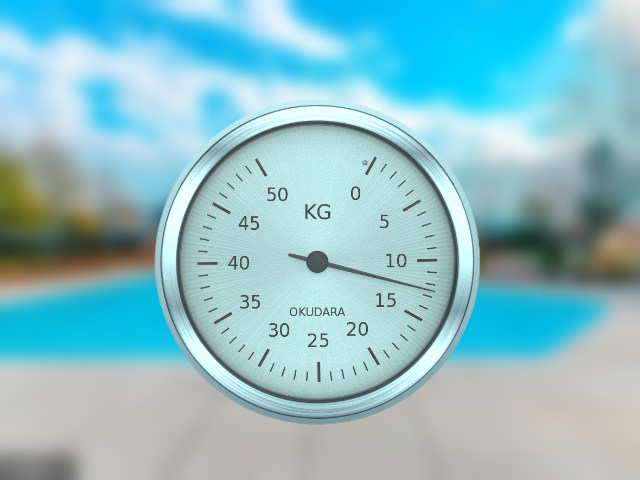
12.5,kg
